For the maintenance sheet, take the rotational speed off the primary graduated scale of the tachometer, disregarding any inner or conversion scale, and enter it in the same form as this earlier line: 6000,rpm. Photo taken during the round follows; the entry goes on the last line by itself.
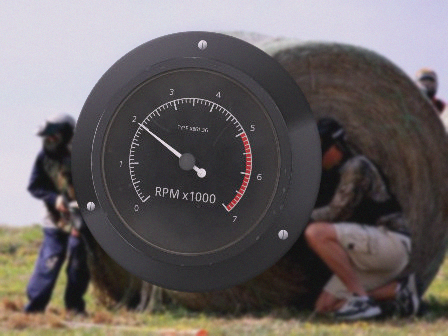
2000,rpm
